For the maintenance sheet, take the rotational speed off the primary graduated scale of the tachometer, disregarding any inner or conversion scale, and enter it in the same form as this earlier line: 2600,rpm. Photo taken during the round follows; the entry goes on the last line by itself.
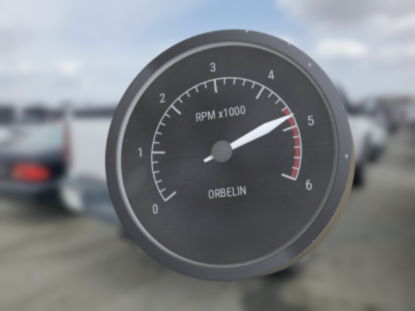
4800,rpm
